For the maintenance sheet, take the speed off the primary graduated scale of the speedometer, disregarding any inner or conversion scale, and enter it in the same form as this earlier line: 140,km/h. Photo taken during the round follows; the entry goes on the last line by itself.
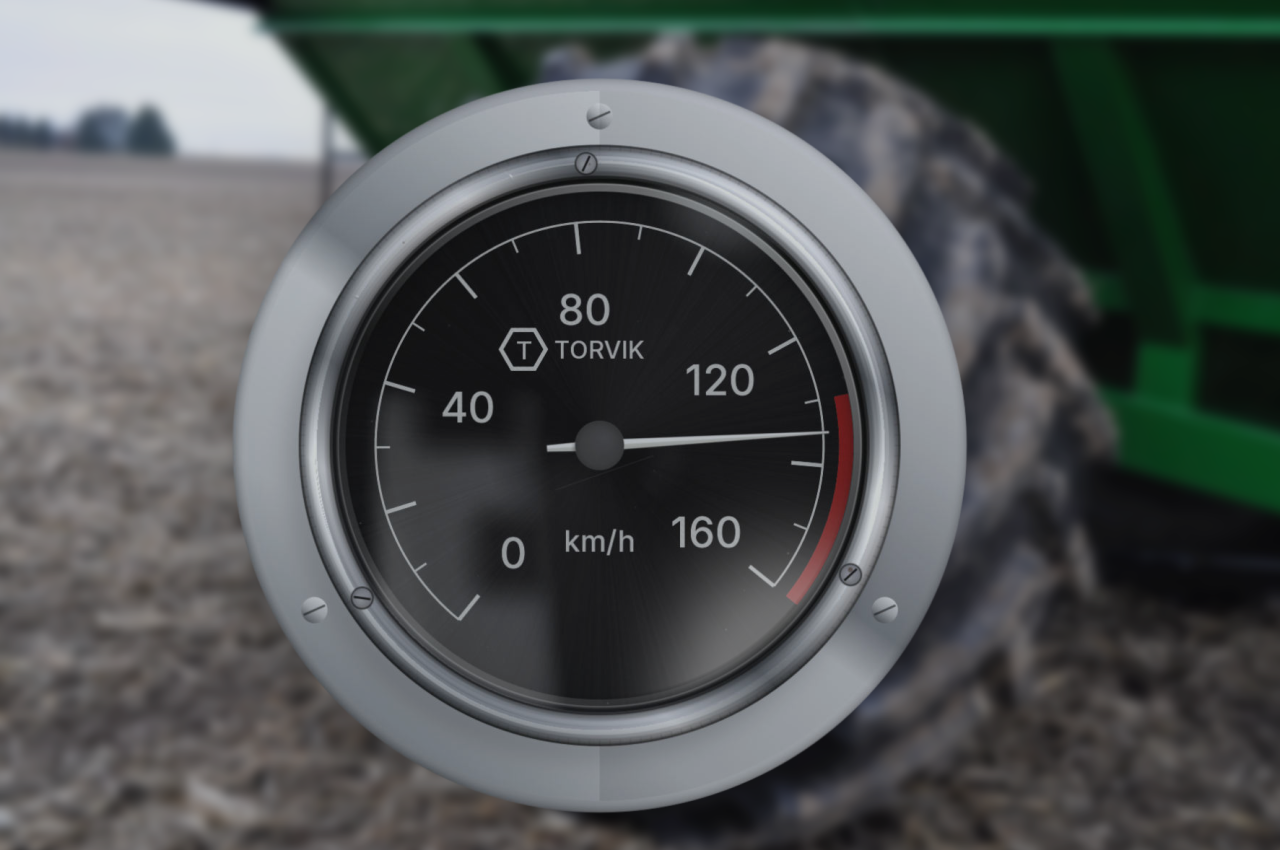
135,km/h
